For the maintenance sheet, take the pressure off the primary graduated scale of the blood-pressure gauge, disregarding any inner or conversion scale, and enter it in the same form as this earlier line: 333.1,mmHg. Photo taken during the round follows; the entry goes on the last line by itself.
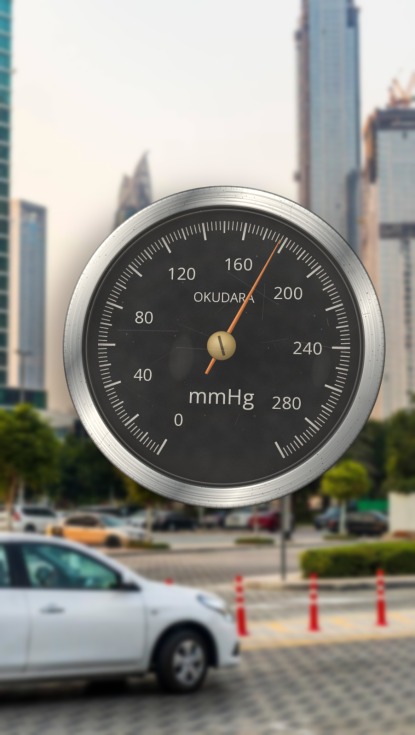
178,mmHg
